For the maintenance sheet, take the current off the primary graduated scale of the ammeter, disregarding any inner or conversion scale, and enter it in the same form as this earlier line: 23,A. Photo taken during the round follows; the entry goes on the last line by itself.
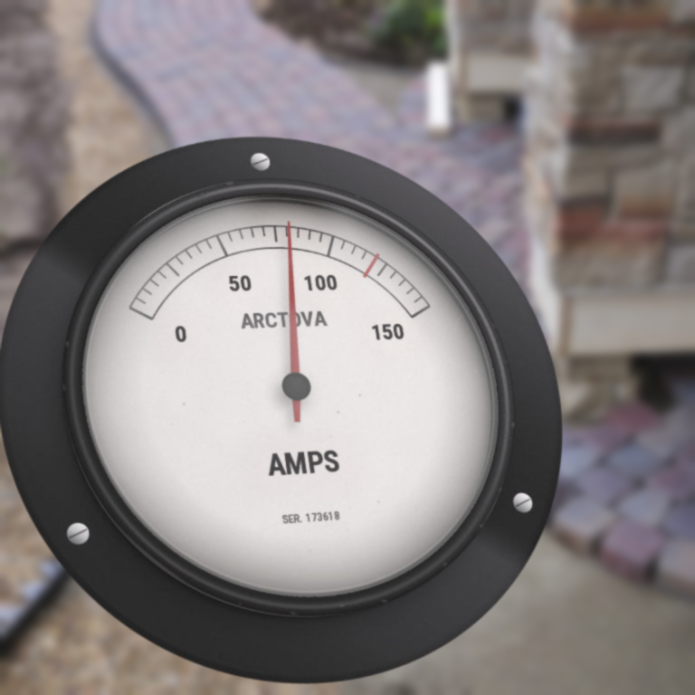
80,A
